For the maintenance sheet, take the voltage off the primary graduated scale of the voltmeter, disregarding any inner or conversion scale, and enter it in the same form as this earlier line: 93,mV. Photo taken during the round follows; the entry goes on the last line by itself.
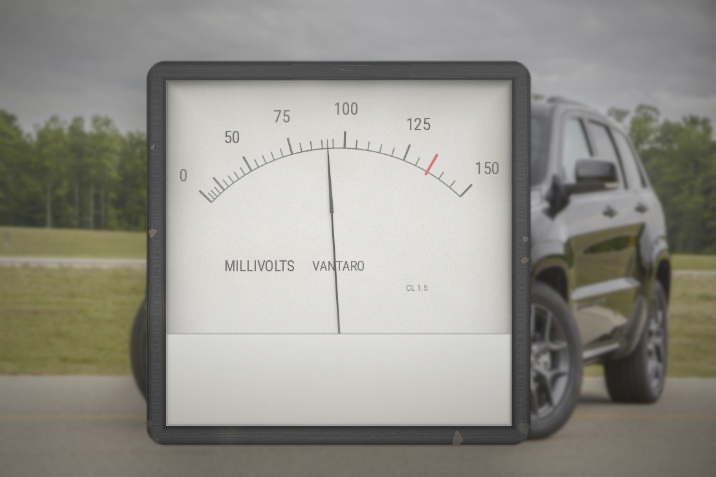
92.5,mV
